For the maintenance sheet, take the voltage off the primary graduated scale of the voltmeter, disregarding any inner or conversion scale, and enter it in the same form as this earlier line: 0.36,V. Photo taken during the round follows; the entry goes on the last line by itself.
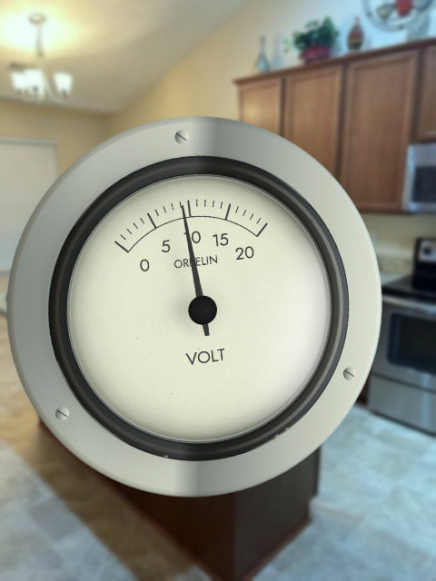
9,V
